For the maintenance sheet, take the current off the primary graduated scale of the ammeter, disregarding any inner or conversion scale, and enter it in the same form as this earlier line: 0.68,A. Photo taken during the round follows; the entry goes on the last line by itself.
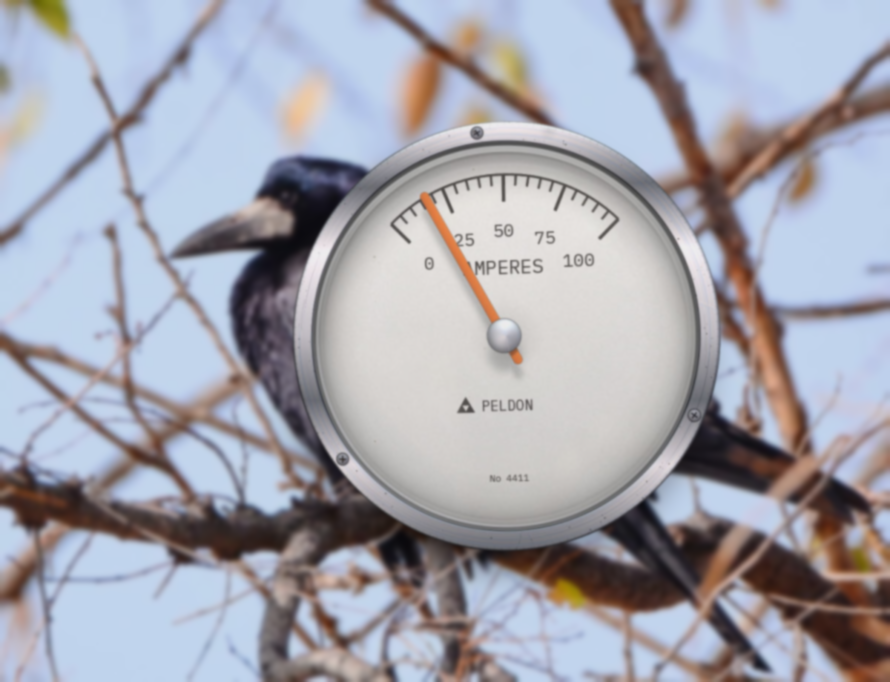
17.5,A
